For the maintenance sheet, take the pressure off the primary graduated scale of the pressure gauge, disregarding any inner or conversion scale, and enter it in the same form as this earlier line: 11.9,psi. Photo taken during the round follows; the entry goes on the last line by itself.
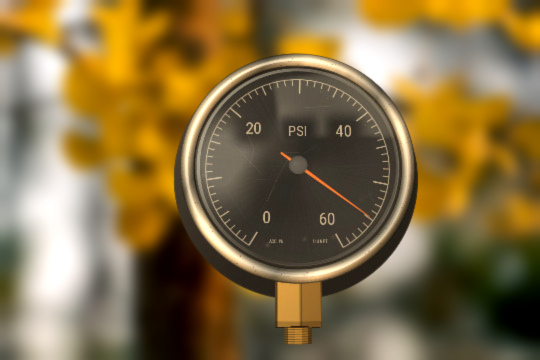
55,psi
